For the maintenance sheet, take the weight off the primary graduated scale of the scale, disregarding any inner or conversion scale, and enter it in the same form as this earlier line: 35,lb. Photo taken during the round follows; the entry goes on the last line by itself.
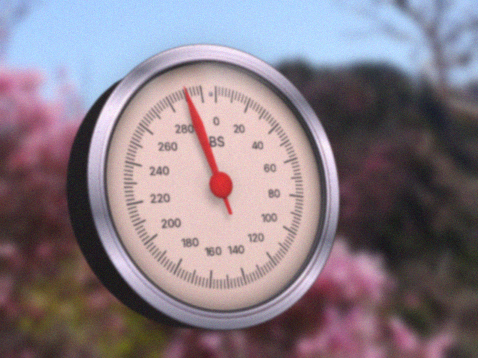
290,lb
